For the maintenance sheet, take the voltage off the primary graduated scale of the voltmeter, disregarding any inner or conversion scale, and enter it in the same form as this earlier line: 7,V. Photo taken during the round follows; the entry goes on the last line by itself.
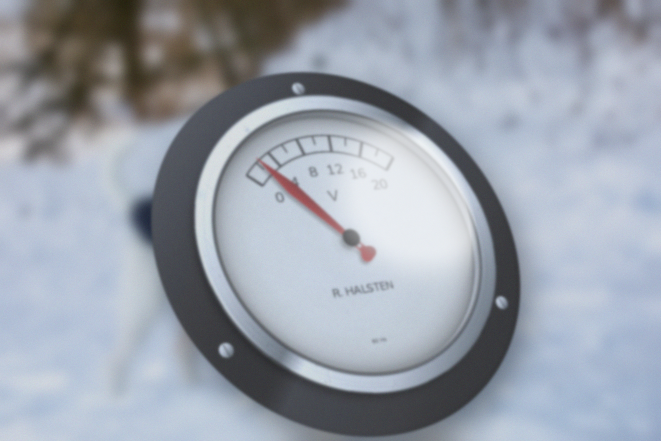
2,V
